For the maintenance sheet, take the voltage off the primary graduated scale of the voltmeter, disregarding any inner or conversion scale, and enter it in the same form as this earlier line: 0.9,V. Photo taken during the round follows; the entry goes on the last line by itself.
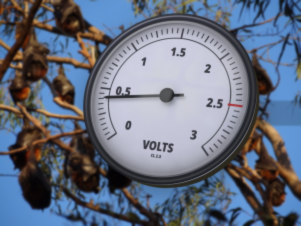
0.4,V
